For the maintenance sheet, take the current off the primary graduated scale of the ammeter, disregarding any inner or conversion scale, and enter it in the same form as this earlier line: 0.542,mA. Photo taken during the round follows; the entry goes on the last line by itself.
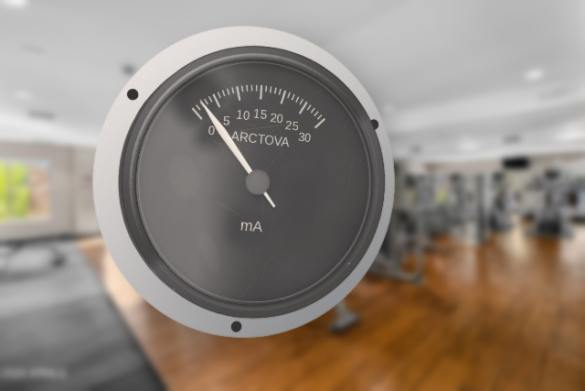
2,mA
